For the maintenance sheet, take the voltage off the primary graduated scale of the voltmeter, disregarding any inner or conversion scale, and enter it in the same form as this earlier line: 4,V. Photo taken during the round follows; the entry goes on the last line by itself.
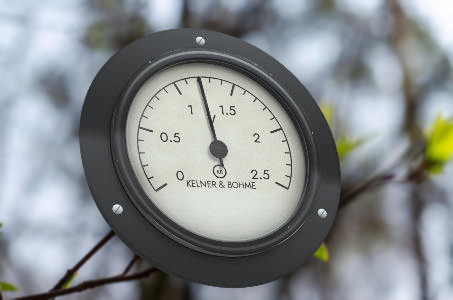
1.2,V
